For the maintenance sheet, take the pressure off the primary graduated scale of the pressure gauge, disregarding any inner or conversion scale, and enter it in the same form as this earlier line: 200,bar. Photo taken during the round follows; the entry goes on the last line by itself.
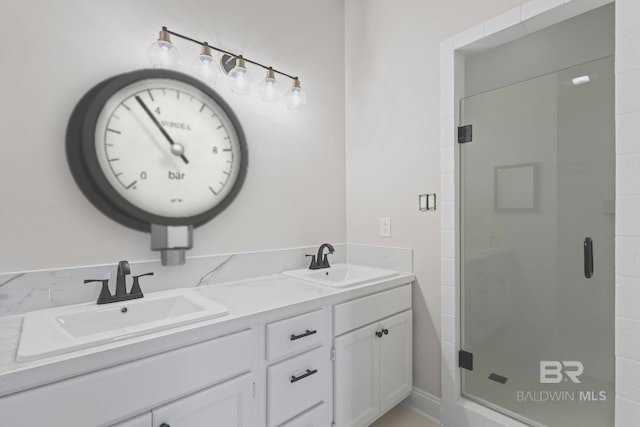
3.5,bar
